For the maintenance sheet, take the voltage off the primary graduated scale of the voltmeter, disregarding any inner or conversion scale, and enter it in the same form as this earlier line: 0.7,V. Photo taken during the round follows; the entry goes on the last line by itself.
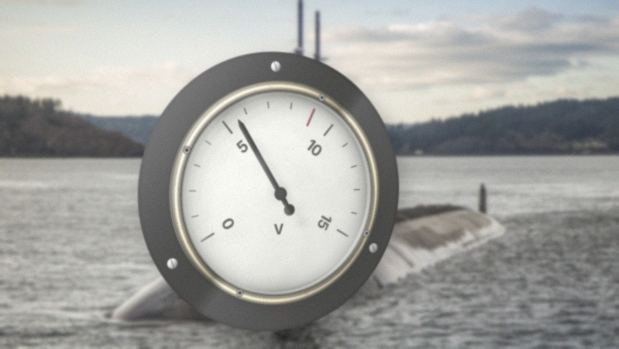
5.5,V
